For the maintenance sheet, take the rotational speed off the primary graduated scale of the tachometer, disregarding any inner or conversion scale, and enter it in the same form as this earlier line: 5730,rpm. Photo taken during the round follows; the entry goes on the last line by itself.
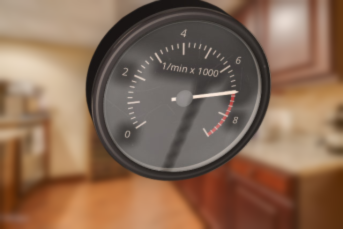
7000,rpm
